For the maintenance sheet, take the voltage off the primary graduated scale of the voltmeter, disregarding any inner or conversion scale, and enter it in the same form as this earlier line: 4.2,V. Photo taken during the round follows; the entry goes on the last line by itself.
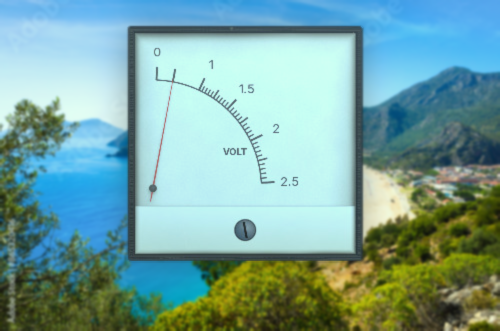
0.5,V
